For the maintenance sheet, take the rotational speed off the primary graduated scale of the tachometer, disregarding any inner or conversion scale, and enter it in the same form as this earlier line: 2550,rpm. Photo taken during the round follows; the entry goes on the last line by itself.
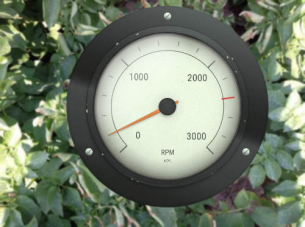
200,rpm
